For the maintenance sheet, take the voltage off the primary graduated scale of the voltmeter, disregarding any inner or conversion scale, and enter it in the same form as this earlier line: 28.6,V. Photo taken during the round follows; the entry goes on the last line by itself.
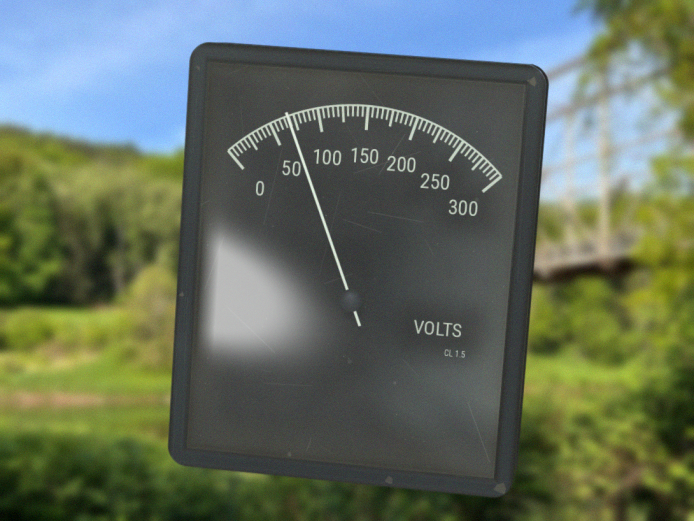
70,V
